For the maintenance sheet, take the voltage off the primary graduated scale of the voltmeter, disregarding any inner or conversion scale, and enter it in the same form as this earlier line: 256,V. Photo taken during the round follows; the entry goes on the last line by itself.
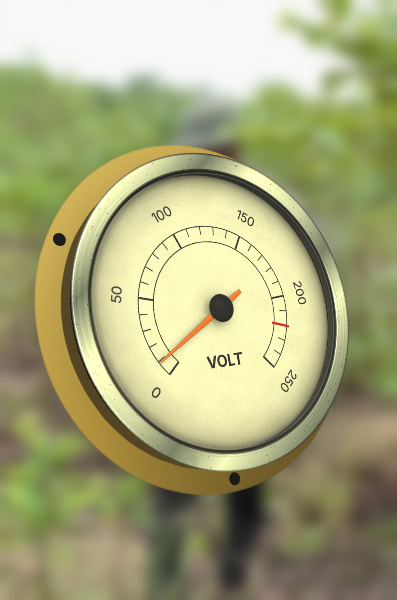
10,V
